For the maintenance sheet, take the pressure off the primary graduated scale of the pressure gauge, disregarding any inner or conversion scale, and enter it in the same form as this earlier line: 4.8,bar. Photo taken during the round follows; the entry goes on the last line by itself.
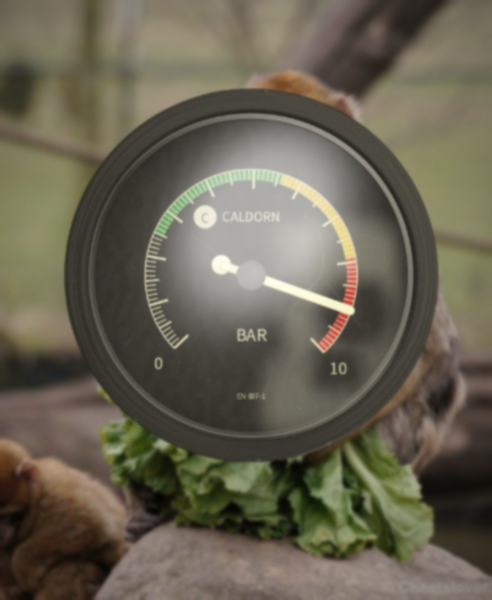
9,bar
